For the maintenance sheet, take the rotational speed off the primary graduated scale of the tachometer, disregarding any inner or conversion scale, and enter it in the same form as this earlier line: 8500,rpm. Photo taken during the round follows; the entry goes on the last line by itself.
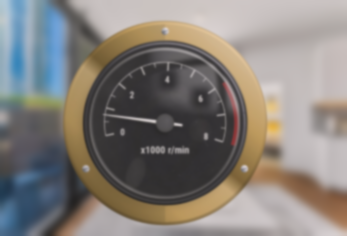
750,rpm
